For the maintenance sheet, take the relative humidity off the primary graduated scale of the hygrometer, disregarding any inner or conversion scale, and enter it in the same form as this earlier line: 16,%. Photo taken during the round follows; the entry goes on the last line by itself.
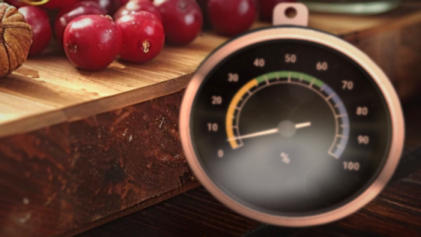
5,%
